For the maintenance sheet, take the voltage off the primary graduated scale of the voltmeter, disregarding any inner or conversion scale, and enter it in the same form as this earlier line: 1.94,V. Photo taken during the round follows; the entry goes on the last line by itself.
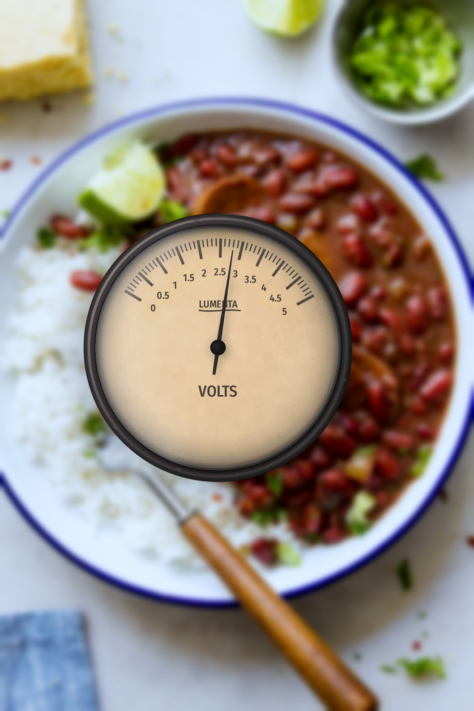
2.8,V
